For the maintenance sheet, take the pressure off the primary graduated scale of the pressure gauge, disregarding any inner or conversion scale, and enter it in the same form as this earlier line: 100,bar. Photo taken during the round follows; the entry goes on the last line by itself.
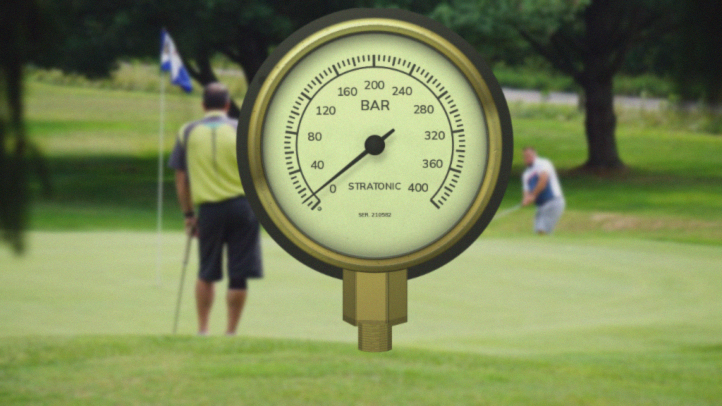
10,bar
